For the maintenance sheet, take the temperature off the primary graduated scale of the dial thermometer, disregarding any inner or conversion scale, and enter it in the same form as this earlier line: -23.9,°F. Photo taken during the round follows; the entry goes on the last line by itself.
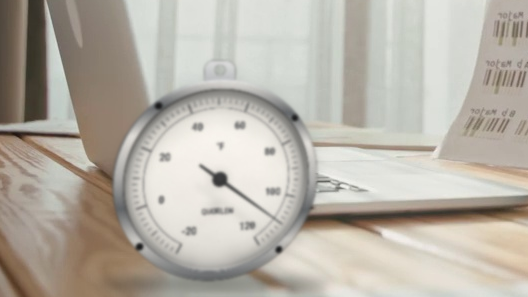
110,°F
